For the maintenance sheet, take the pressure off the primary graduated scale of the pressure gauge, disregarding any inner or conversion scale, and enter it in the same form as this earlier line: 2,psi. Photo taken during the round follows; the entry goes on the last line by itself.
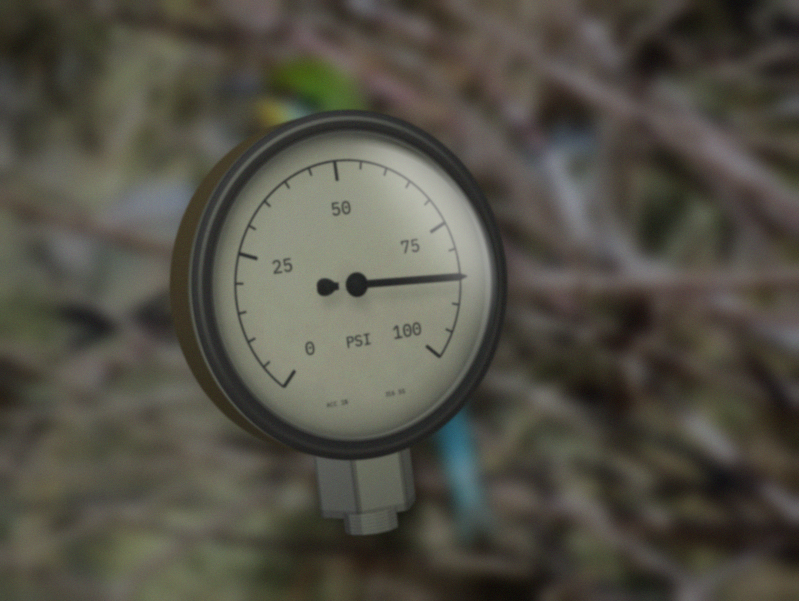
85,psi
